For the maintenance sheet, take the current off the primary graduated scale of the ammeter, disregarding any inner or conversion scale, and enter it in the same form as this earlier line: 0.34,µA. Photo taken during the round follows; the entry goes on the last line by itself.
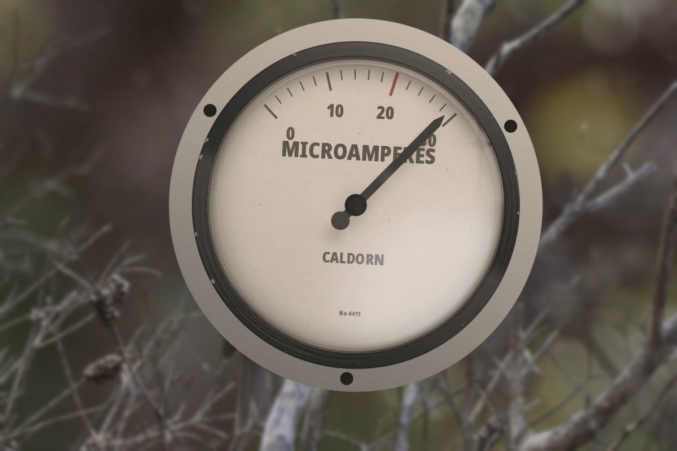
29,µA
